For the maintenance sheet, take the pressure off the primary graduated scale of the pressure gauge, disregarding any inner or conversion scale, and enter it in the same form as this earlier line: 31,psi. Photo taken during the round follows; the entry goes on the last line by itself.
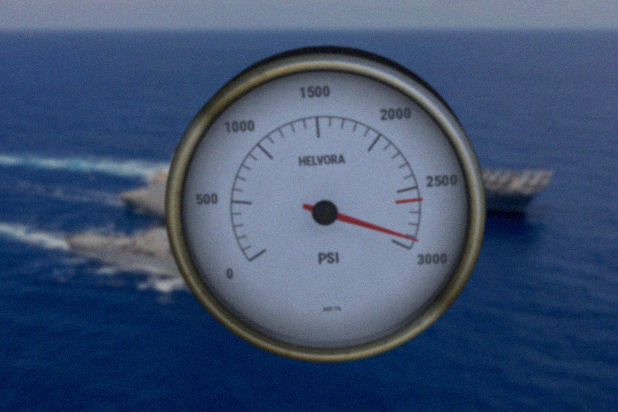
2900,psi
